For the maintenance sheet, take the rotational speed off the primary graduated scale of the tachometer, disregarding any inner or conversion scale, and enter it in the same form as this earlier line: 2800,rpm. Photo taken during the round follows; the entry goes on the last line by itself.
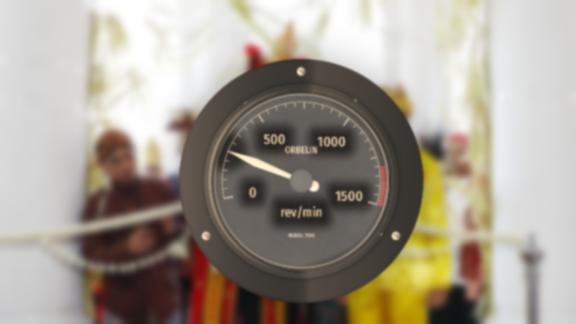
250,rpm
